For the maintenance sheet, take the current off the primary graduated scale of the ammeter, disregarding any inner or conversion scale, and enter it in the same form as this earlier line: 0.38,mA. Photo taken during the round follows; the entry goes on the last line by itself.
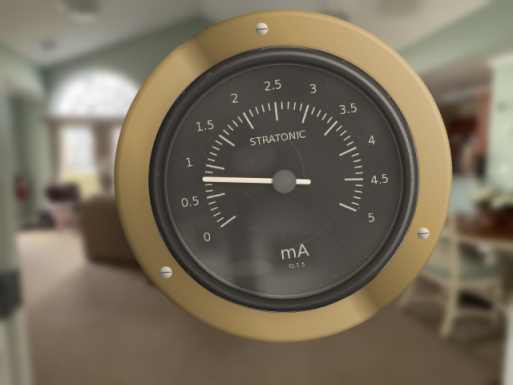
0.8,mA
